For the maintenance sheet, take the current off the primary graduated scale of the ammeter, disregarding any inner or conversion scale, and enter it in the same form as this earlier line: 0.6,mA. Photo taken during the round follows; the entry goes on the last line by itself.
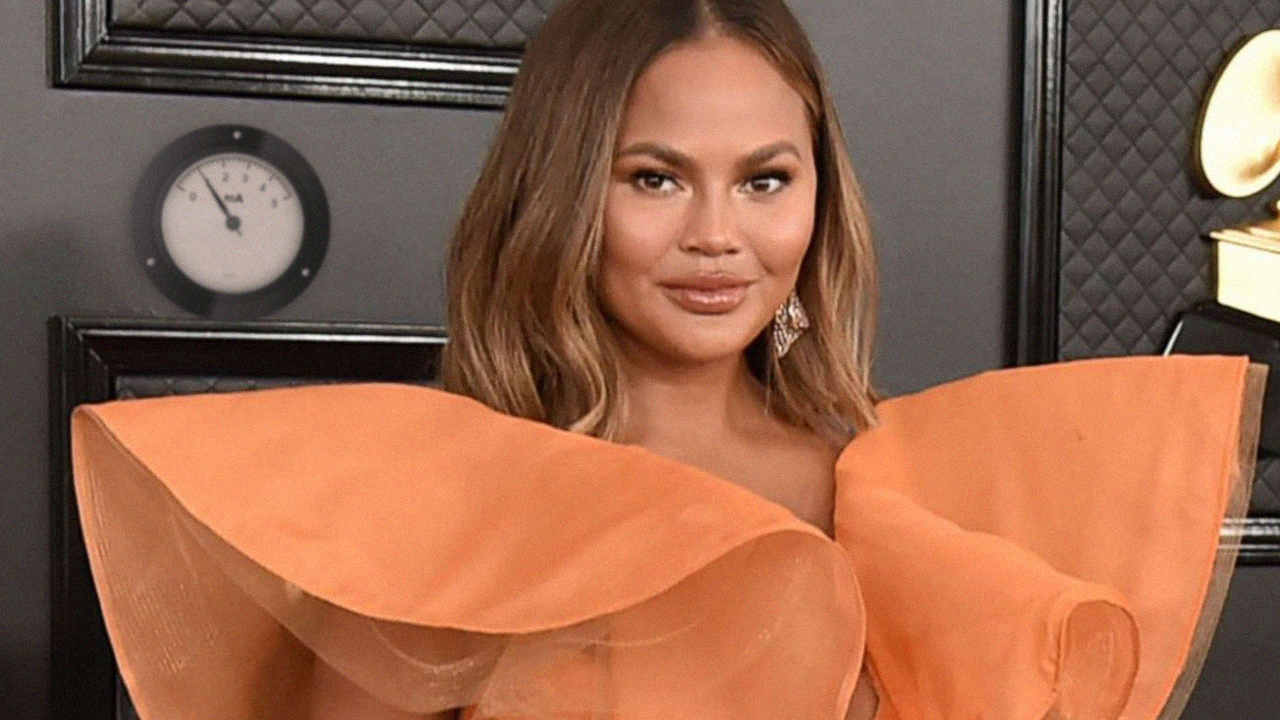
1,mA
